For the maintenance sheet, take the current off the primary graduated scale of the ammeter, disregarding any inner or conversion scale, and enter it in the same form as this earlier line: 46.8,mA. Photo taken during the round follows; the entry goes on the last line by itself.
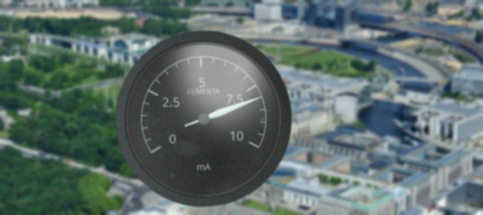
8,mA
